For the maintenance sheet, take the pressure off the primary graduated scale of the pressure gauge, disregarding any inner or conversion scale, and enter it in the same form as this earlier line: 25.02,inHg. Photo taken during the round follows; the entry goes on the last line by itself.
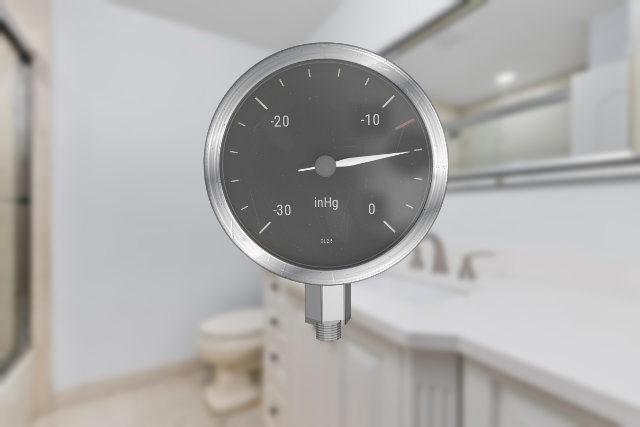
-6,inHg
